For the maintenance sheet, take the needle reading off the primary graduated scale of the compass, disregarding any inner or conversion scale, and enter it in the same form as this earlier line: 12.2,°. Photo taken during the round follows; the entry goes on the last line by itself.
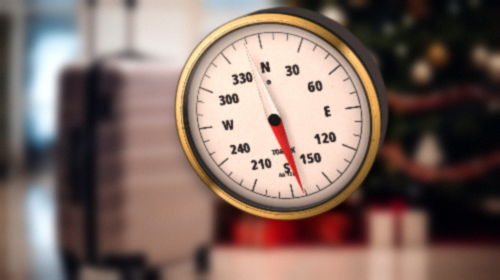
170,°
